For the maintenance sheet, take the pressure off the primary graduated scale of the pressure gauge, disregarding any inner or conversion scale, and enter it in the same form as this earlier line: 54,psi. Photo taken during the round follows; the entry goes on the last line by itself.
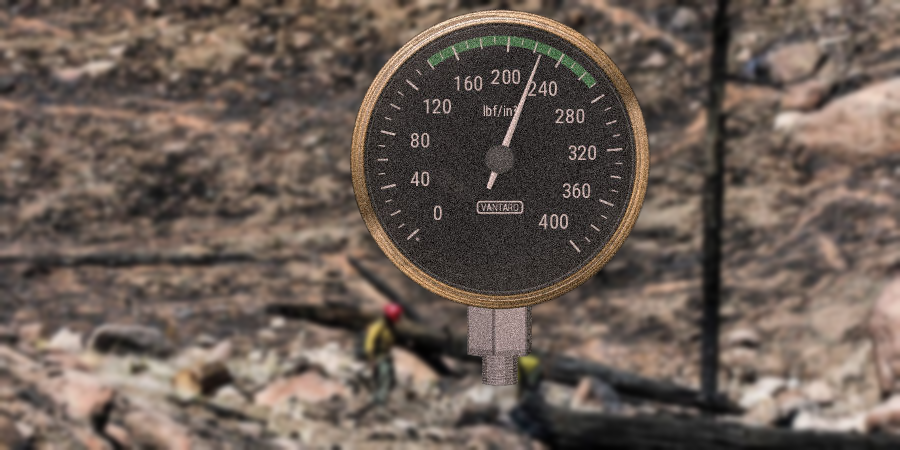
225,psi
